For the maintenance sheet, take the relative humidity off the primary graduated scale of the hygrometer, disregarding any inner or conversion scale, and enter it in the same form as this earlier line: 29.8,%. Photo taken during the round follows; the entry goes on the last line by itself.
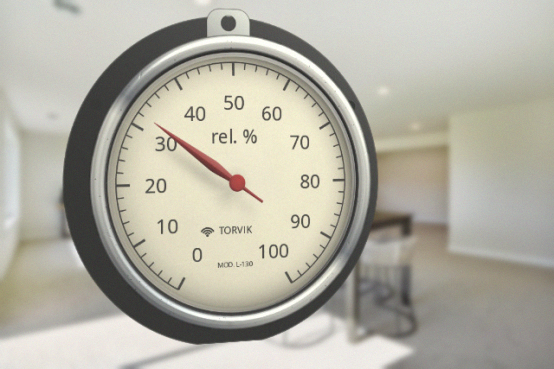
32,%
